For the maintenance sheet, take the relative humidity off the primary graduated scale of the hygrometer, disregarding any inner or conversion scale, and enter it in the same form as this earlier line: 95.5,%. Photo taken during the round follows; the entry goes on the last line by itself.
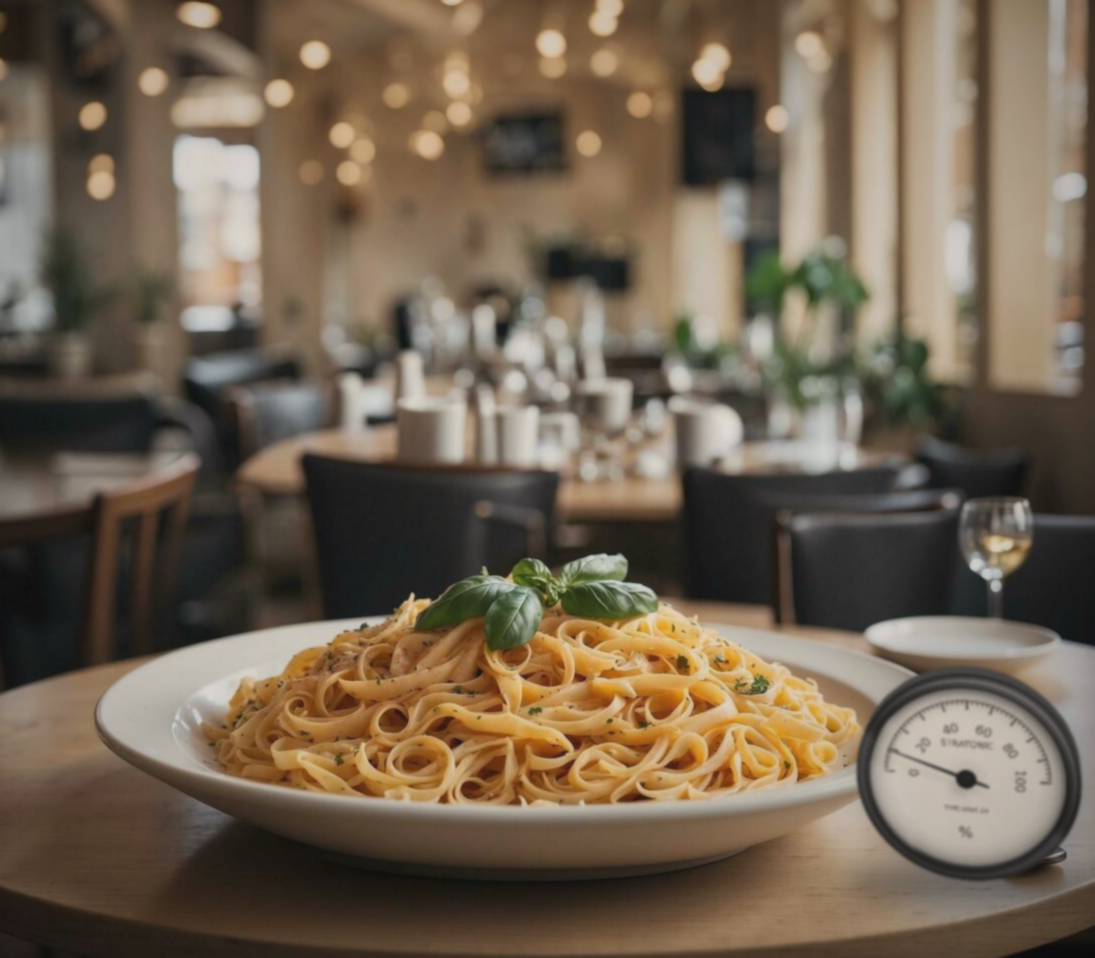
10,%
